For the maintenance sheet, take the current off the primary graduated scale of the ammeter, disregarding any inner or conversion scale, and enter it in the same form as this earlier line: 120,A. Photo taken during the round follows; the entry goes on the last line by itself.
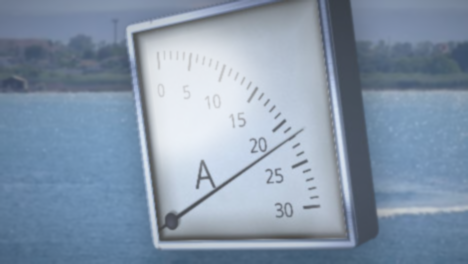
22,A
